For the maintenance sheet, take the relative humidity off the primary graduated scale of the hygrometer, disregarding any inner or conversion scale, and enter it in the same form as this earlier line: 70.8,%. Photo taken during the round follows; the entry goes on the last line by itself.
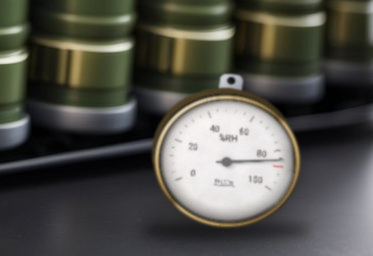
84,%
